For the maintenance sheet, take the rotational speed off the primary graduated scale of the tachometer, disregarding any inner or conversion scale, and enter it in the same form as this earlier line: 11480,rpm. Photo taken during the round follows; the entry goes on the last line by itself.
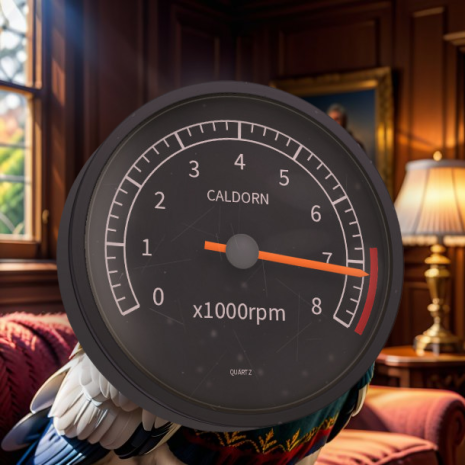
7200,rpm
